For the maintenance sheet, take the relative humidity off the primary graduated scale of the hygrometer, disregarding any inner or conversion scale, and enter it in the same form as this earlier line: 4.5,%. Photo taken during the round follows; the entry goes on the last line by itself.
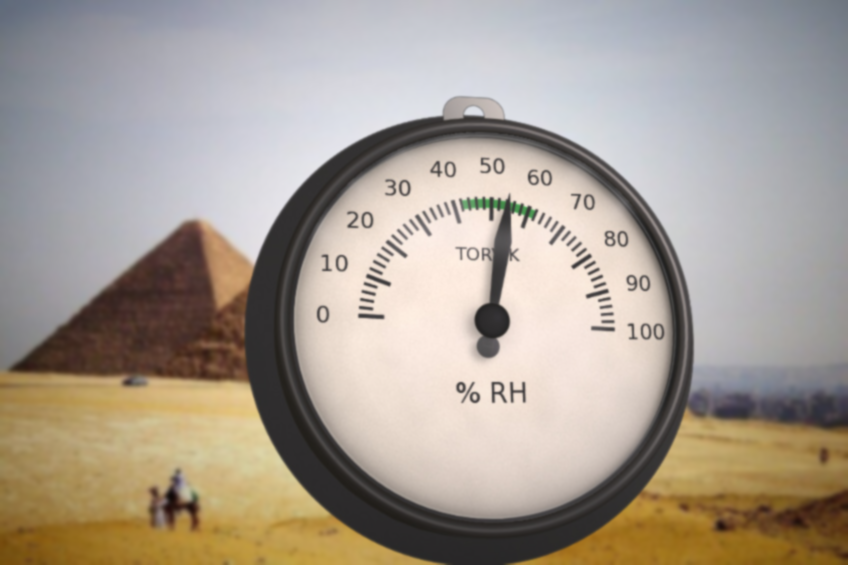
54,%
